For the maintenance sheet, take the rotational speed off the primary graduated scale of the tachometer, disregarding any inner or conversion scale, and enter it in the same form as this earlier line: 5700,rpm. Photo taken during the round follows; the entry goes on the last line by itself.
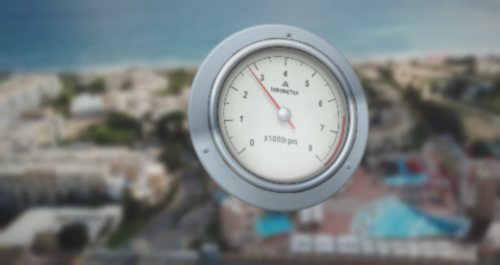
2750,rpm
